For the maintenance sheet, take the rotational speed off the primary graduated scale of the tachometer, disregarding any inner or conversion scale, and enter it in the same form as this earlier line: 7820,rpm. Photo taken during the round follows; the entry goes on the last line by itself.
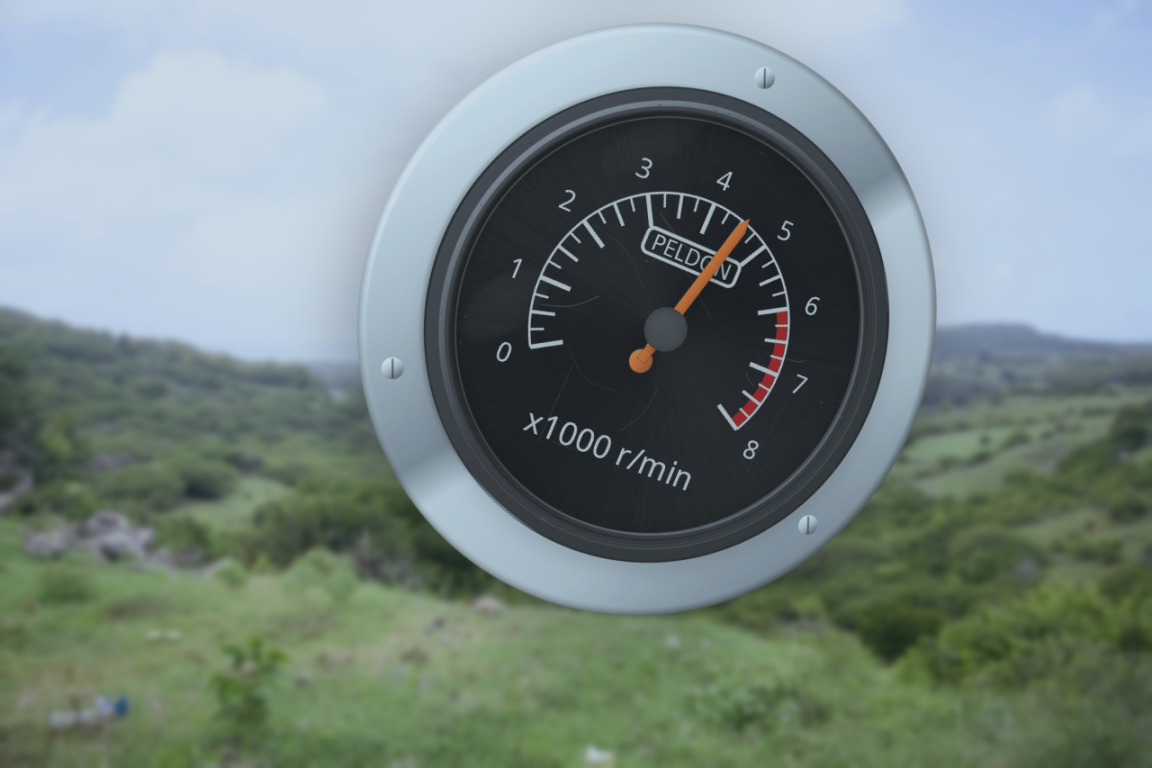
4500,rpm
